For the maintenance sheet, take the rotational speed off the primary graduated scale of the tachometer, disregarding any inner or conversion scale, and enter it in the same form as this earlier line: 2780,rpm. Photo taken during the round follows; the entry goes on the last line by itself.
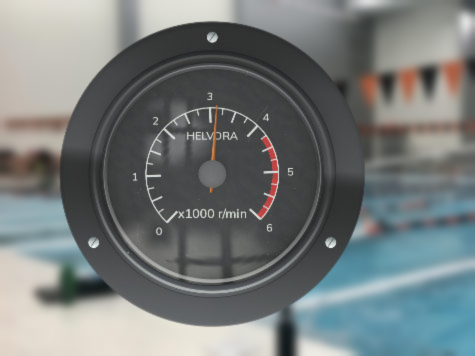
3125,rpm
